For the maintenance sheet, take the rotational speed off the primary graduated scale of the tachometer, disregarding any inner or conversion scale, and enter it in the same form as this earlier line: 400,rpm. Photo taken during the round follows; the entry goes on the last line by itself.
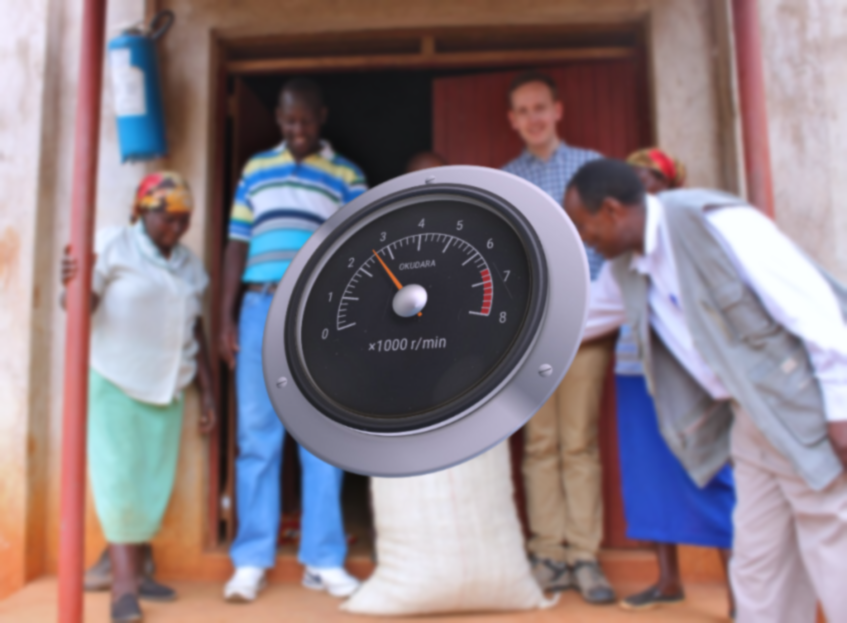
2600,rpm
